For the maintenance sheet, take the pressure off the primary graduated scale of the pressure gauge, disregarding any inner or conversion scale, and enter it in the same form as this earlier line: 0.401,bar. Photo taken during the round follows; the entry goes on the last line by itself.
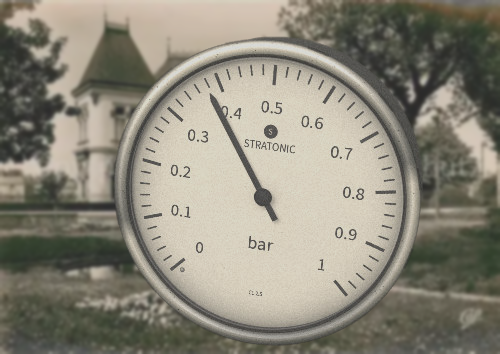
0.38,bar
